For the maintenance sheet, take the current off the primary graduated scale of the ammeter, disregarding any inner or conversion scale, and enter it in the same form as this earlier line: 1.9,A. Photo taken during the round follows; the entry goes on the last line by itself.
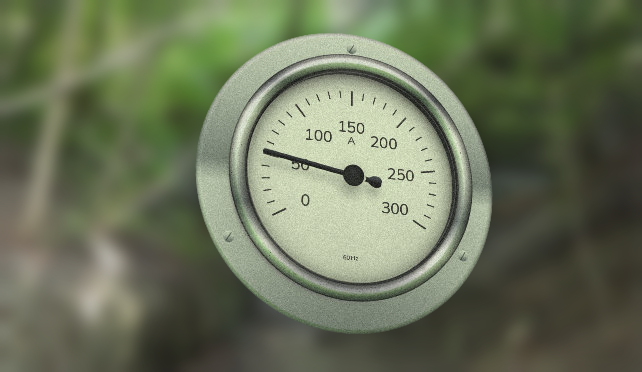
50,A
